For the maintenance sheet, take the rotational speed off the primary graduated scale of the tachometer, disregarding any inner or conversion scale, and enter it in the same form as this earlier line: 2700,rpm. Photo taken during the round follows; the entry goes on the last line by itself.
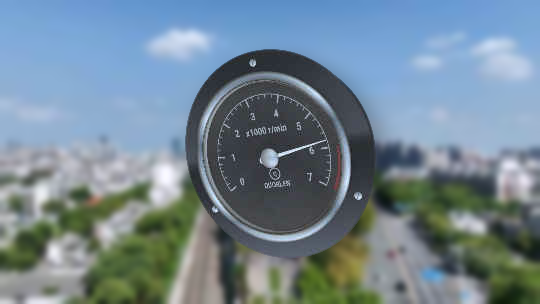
5800,rpm
